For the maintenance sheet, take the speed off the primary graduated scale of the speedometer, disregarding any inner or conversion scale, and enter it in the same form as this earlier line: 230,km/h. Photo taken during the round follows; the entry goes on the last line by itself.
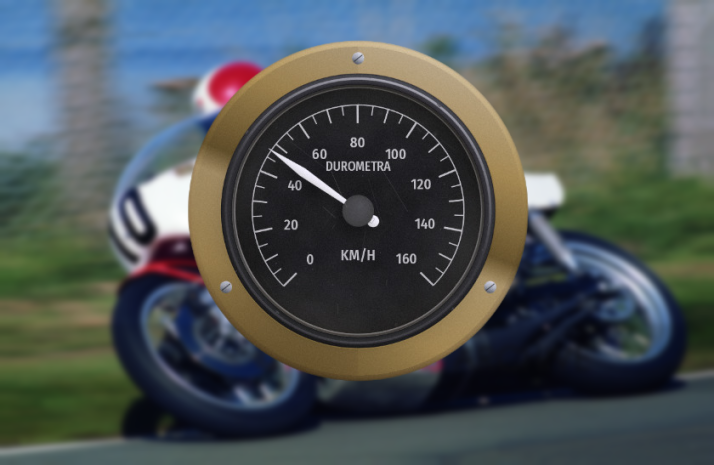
47.5,km/h
